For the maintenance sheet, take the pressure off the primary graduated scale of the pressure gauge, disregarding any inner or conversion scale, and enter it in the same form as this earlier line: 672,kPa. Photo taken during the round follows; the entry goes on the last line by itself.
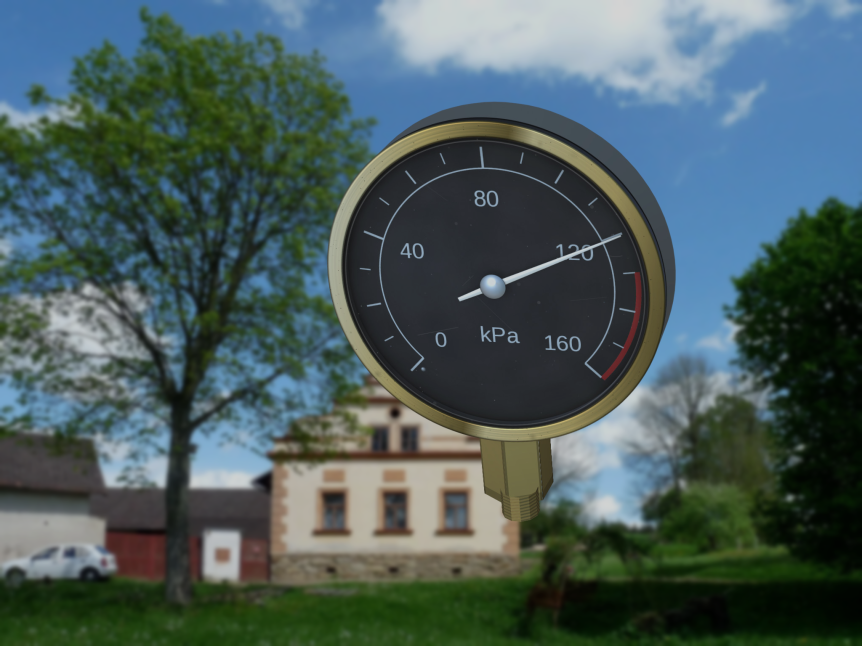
120,kPa
